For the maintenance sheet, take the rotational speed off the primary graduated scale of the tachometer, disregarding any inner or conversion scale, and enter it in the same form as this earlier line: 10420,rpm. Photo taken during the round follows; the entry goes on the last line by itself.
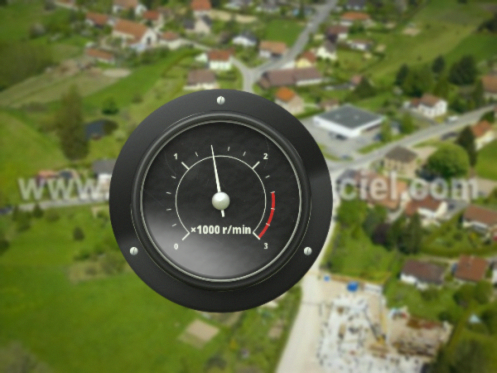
1400,rpm
